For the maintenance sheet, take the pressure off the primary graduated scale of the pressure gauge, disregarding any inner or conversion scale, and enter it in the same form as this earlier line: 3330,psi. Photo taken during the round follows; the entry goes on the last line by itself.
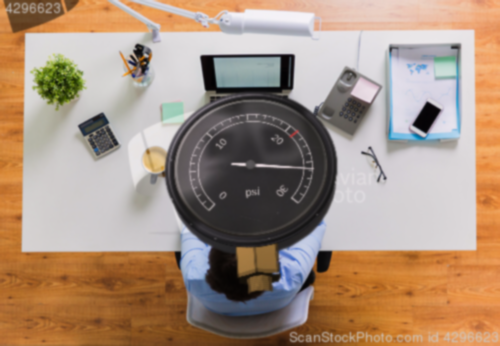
26,psi
